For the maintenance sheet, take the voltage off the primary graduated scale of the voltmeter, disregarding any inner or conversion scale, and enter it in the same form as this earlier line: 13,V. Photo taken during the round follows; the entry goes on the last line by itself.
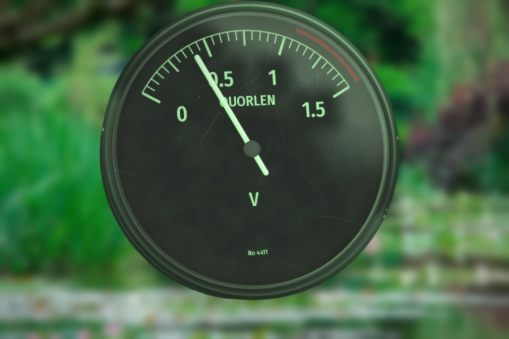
0.4,V
